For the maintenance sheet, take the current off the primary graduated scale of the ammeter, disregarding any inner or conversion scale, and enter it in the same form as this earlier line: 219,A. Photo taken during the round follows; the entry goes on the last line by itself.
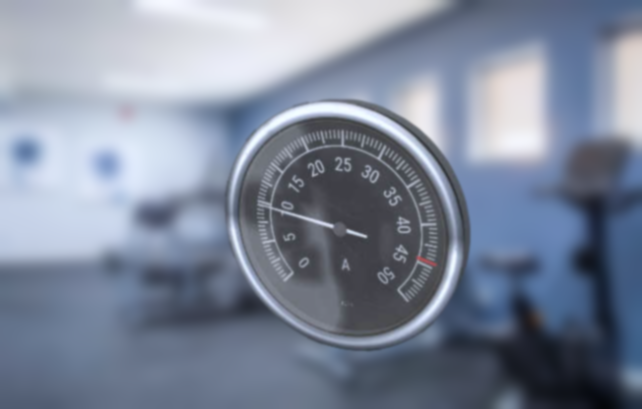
10,A
